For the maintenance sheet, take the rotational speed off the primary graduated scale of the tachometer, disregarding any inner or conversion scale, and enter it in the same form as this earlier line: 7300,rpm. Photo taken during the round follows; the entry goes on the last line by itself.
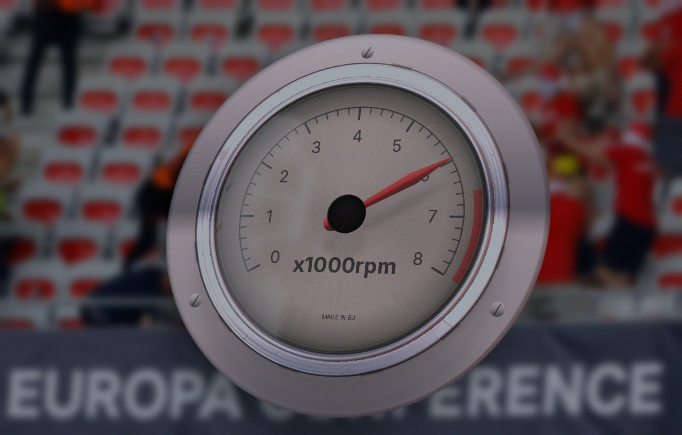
6000,rpm
